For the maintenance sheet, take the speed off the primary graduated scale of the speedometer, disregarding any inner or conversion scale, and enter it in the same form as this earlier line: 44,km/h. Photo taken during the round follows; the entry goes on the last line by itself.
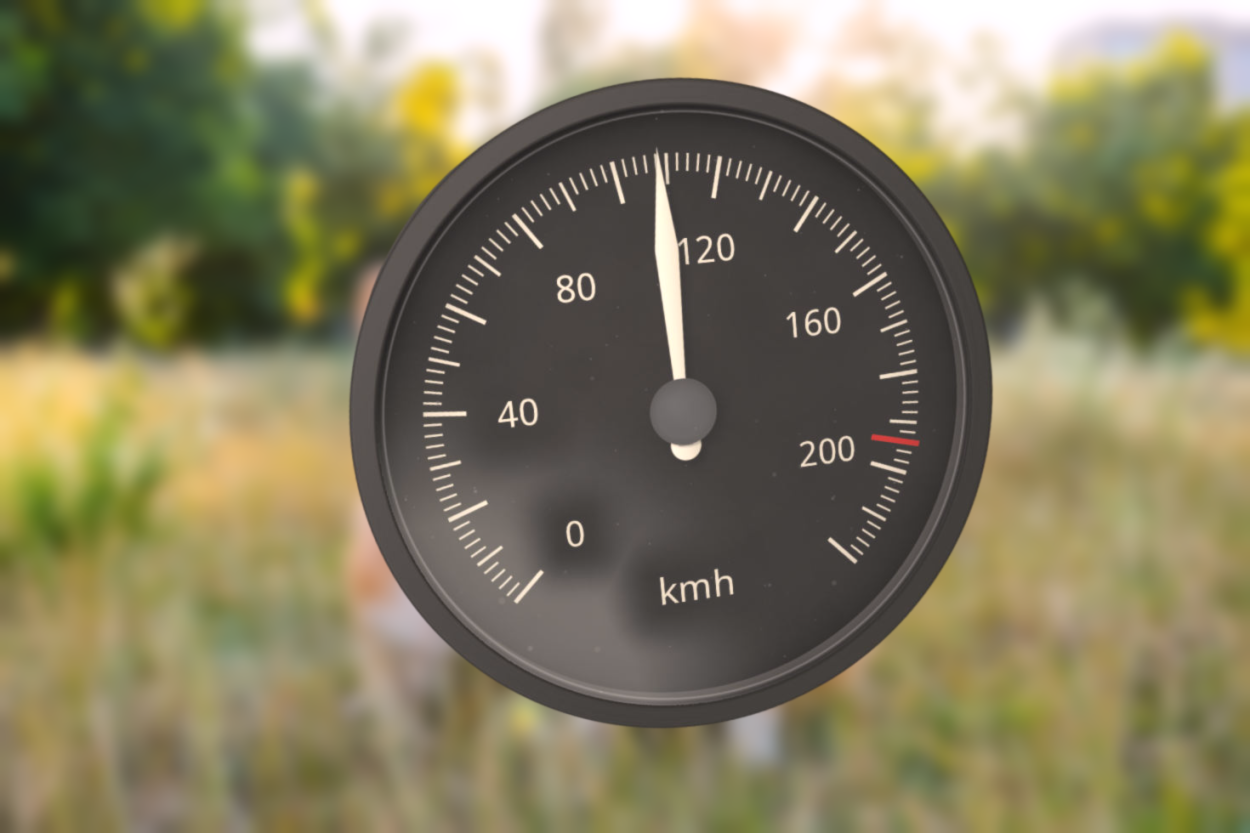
108,km/h
